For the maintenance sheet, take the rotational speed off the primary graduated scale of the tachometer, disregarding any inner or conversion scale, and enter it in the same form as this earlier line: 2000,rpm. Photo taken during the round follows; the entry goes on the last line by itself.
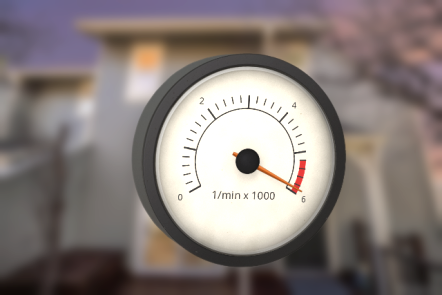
5900,rpm
